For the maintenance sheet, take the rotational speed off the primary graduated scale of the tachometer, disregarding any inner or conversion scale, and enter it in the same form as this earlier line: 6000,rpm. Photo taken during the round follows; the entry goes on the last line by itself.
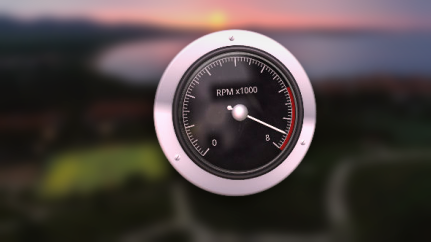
7500,rpm
